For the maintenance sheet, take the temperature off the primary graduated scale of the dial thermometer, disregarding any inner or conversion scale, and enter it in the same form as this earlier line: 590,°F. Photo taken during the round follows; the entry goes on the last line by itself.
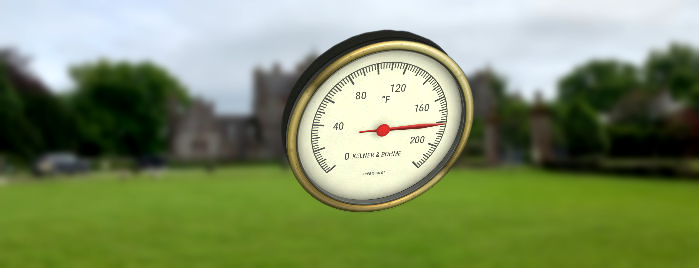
180,°F
